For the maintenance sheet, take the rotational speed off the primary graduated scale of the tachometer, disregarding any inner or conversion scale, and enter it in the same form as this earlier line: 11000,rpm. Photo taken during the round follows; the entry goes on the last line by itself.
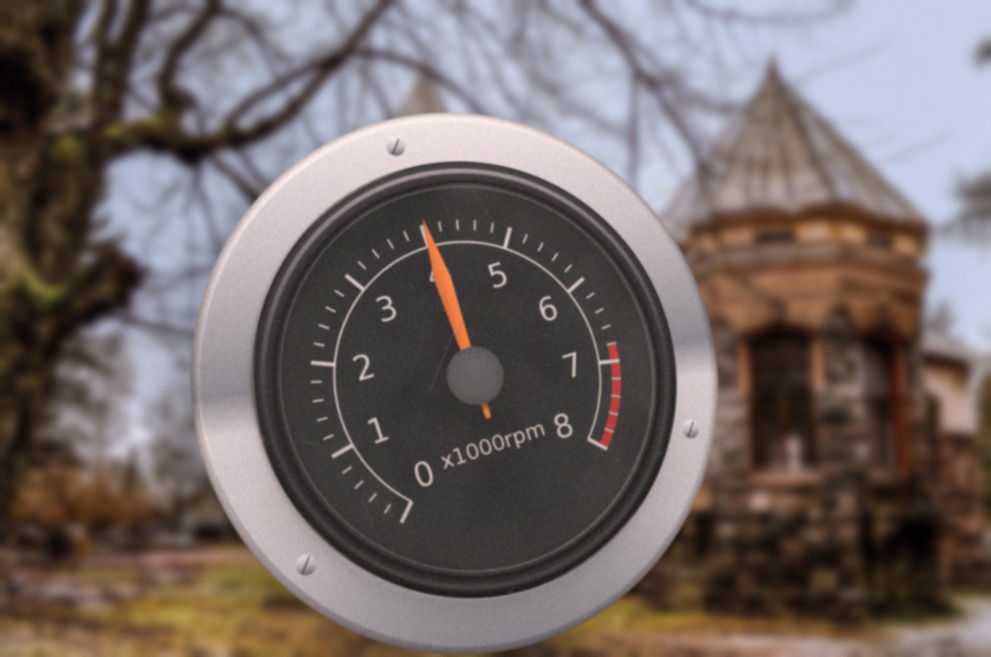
4000,rpm
